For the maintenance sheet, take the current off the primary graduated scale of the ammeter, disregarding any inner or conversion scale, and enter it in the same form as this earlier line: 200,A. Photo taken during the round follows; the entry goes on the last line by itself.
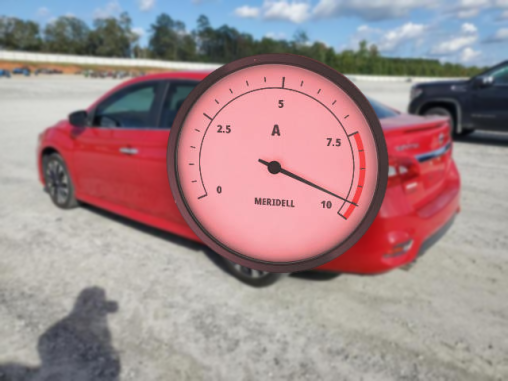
9.5,A
